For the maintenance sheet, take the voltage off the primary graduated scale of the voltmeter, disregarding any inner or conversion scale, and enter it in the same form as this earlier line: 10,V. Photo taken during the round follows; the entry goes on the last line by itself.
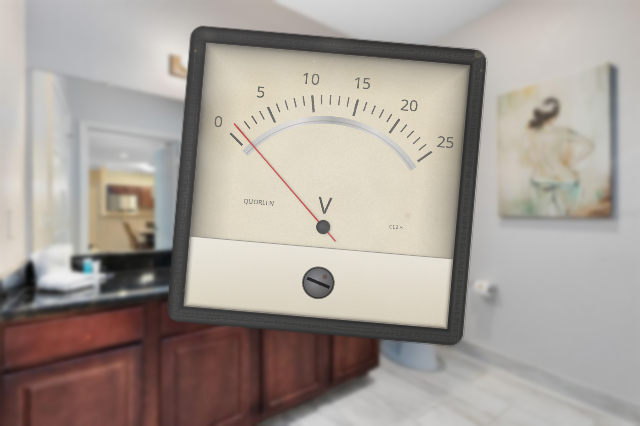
1,V
